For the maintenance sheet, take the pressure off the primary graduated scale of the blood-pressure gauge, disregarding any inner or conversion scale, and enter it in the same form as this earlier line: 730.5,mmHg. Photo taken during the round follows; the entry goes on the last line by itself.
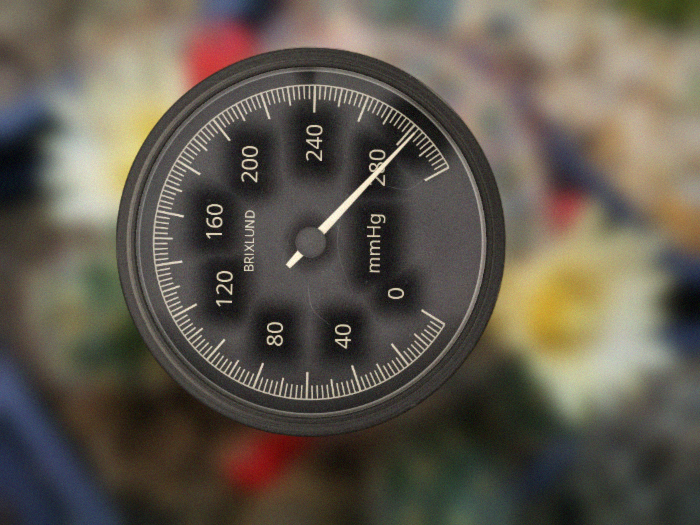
282,mmHg
